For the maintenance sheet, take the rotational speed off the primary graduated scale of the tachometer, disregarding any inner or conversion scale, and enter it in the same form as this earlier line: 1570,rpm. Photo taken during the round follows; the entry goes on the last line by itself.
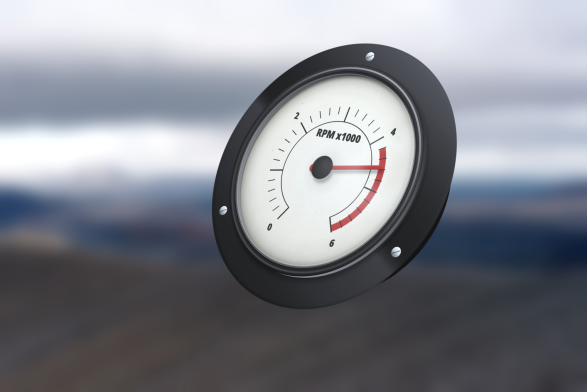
4600,rpm
